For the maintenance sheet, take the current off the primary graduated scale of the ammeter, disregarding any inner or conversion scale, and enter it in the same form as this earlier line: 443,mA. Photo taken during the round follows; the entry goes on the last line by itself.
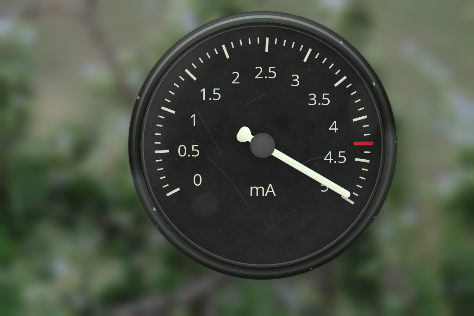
4.95,mA
